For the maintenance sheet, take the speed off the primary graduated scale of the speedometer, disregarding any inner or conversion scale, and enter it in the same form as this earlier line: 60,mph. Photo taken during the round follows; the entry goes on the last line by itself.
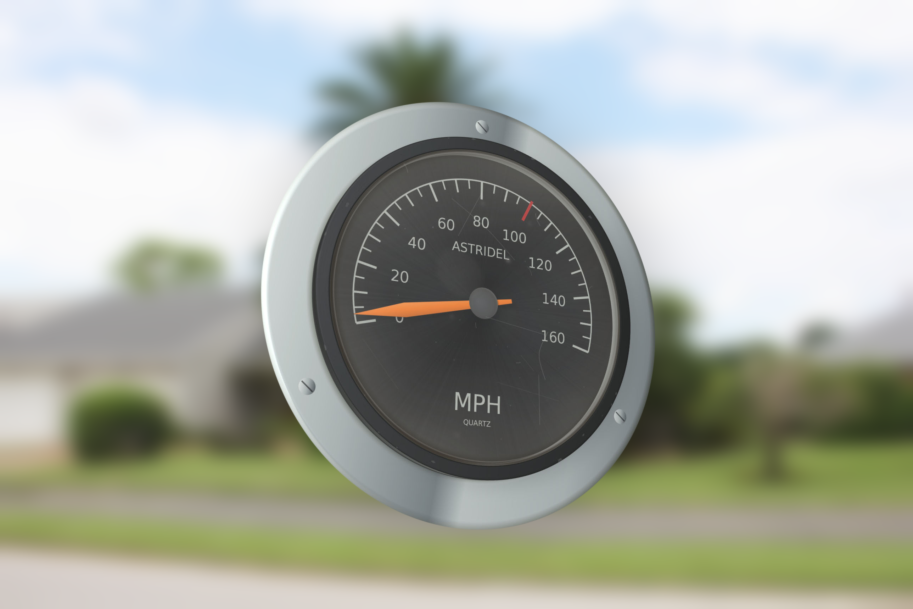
2.5,mph
